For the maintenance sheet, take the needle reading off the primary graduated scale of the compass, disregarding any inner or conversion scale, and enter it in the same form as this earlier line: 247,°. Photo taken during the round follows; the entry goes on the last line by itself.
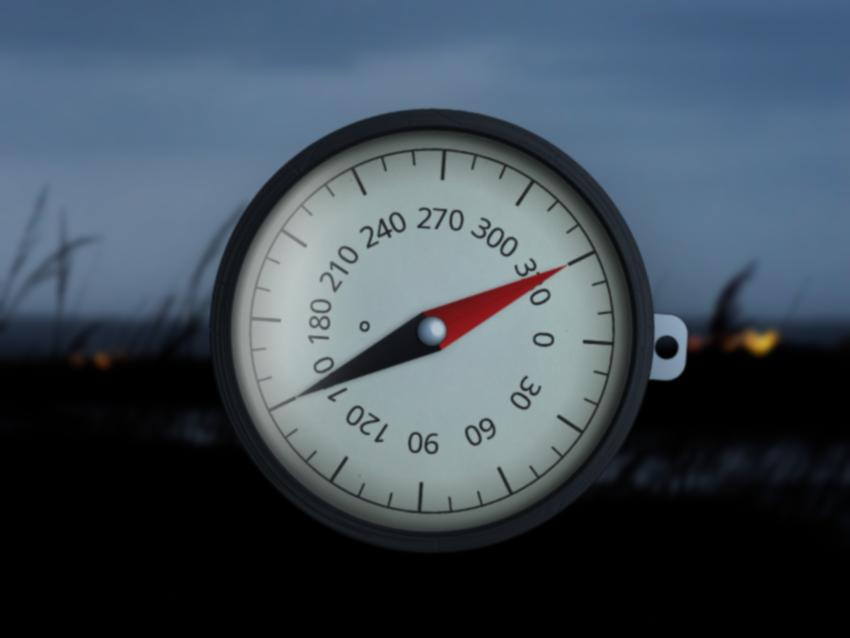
330,°
